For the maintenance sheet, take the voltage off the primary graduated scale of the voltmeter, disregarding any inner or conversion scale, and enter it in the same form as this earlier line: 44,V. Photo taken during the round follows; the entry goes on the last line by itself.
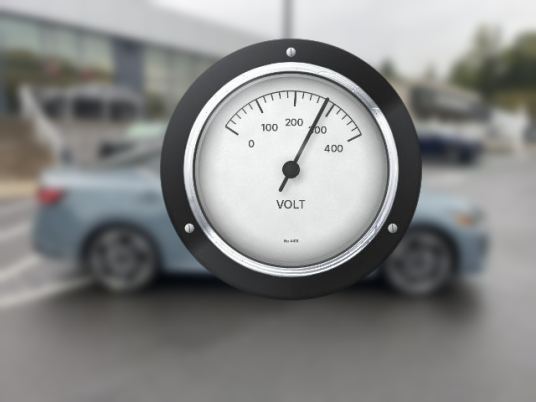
280,V
